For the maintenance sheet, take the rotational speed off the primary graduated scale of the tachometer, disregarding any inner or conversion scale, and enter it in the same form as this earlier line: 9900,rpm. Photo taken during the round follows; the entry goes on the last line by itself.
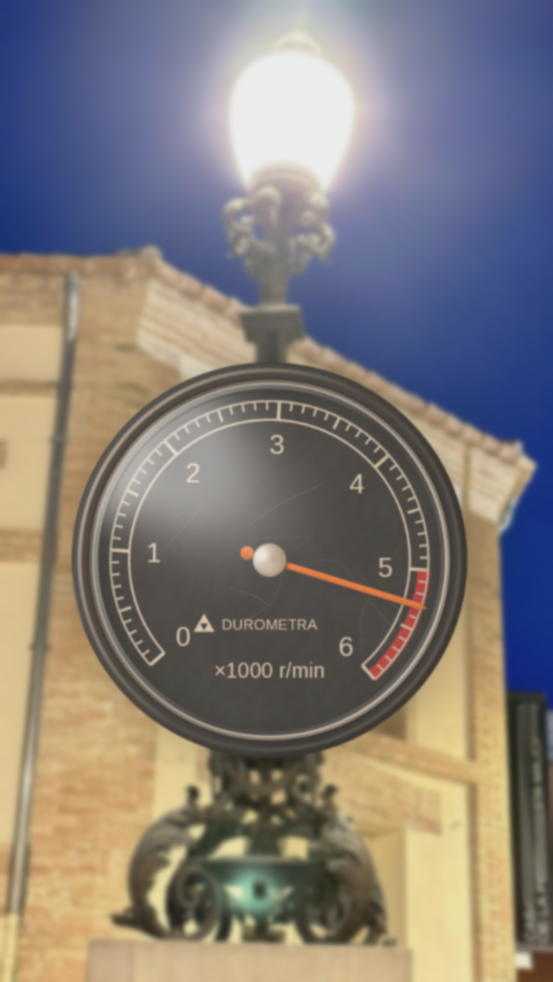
5300,rpm
